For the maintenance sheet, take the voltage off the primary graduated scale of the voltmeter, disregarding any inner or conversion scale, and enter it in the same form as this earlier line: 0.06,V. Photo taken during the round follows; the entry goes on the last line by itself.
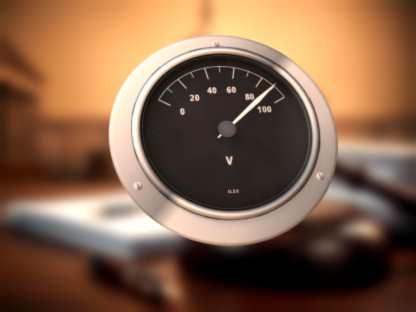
90,V
